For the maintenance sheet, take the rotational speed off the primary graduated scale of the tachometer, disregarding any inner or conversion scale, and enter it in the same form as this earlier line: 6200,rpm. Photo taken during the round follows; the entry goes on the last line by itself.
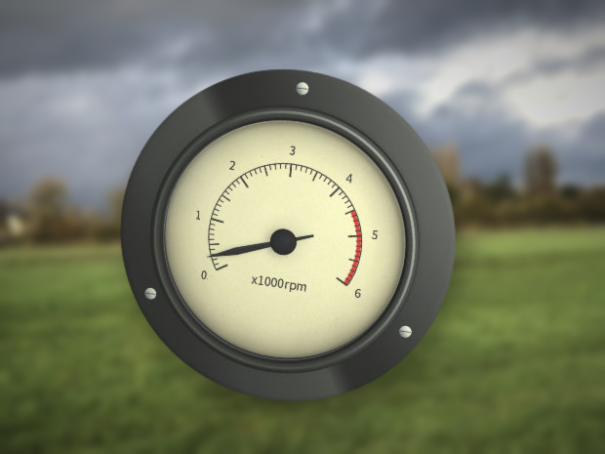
300,rpm
